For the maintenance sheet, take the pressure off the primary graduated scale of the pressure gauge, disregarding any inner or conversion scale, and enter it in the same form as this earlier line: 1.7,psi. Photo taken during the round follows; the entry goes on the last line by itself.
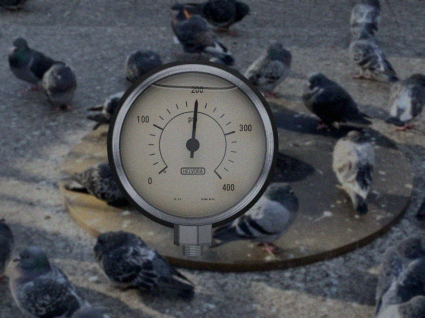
200,psi
